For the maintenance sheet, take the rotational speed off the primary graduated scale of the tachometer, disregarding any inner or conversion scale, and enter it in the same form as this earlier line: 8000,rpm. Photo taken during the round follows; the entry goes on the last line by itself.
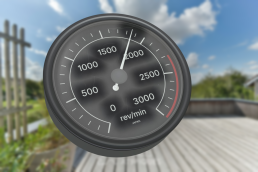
1850,rpm
